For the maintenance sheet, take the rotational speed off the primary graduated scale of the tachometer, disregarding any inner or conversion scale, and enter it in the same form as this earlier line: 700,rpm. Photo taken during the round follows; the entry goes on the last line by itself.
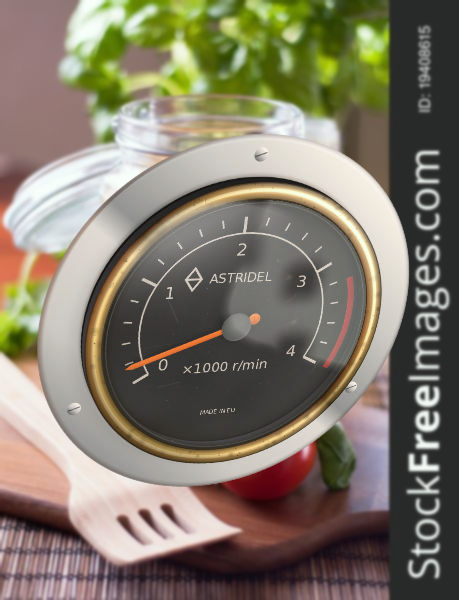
200,rpm
